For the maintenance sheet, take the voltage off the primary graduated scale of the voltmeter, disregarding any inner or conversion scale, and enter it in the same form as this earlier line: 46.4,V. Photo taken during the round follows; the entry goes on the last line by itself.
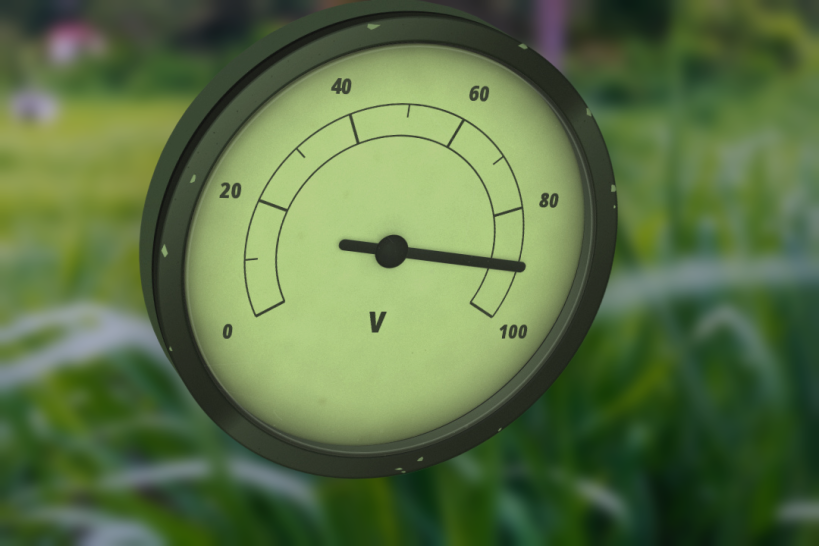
90,V
